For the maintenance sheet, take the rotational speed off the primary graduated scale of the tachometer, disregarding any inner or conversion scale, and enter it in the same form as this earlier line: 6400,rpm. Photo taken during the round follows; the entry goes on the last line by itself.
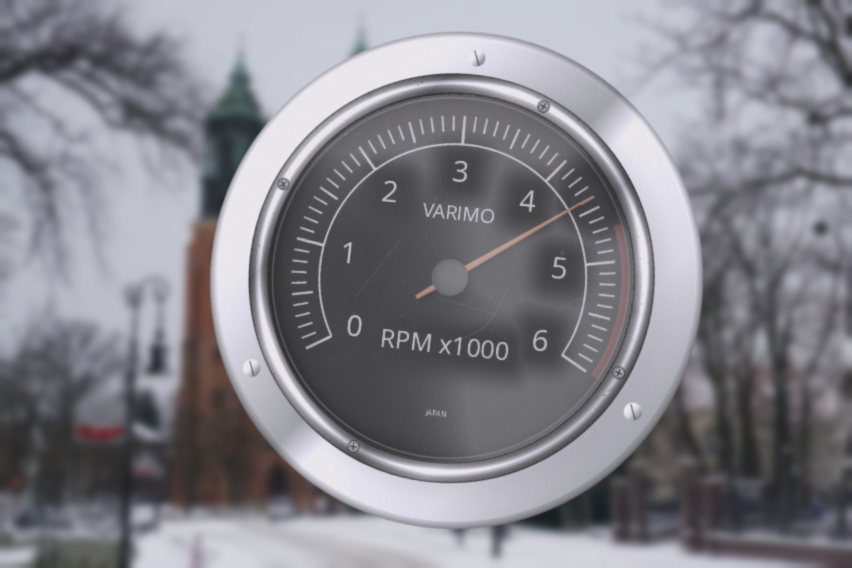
4400,rpm
